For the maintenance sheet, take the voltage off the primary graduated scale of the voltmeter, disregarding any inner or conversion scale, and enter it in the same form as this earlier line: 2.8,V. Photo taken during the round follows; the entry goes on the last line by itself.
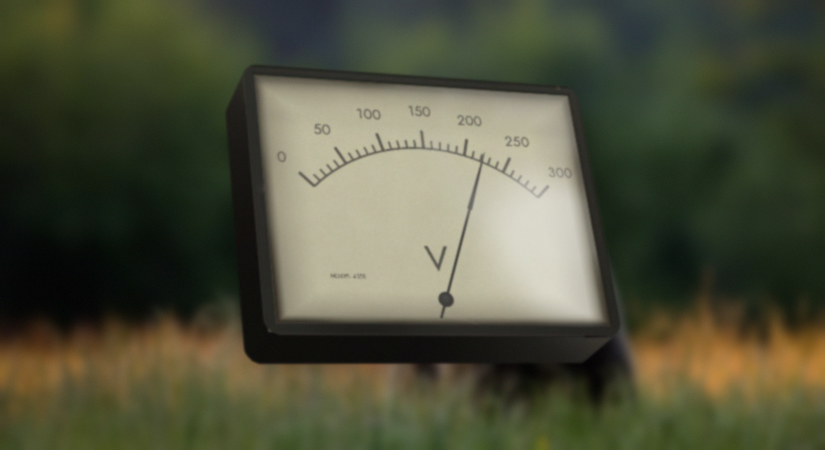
220,V
